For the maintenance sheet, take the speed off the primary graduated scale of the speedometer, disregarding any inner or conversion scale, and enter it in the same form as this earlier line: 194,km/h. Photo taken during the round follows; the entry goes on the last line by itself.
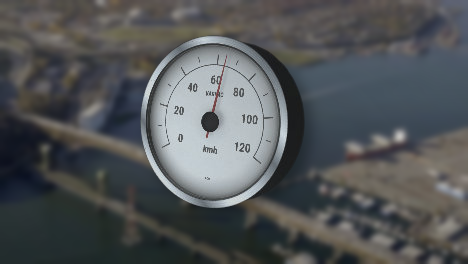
65,km/h
